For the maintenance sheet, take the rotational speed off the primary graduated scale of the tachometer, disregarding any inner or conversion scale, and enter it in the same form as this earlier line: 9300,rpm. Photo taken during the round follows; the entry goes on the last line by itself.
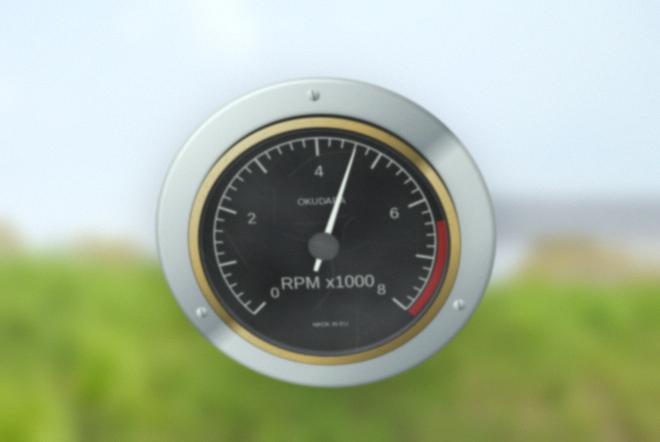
4600,rpm
